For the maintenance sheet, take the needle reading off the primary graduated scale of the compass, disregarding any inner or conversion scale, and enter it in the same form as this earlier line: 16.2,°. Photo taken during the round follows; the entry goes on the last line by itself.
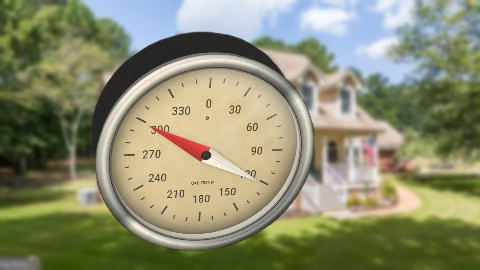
300,°
